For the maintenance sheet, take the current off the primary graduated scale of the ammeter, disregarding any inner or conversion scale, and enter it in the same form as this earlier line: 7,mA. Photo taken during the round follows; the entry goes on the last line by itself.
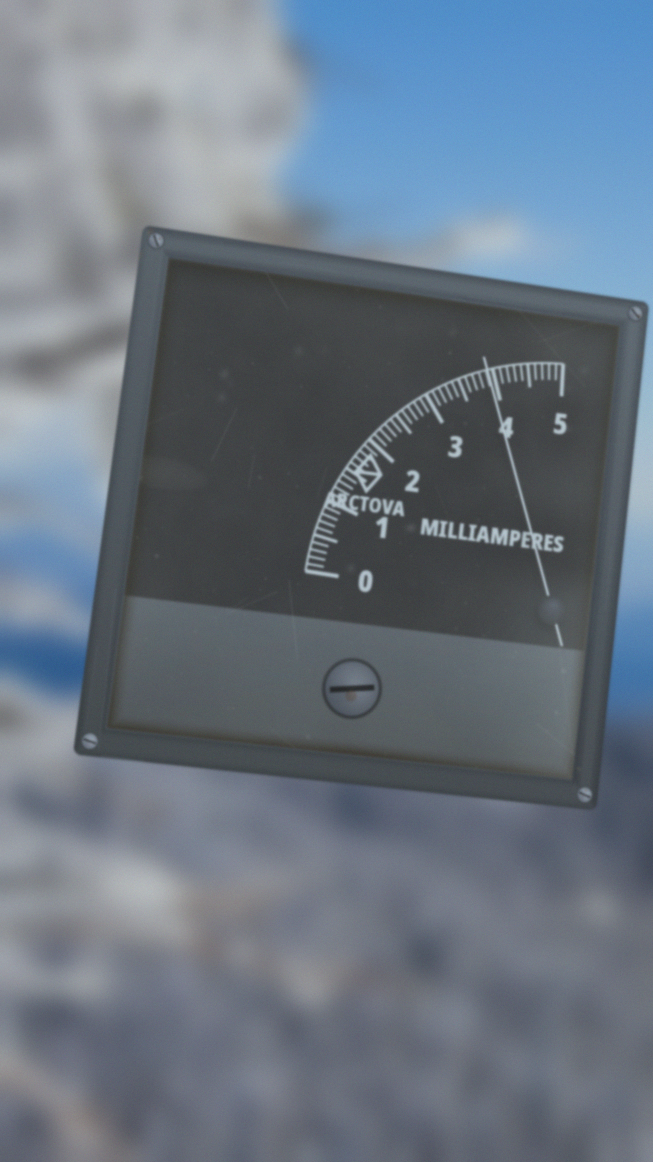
3.9,mA
